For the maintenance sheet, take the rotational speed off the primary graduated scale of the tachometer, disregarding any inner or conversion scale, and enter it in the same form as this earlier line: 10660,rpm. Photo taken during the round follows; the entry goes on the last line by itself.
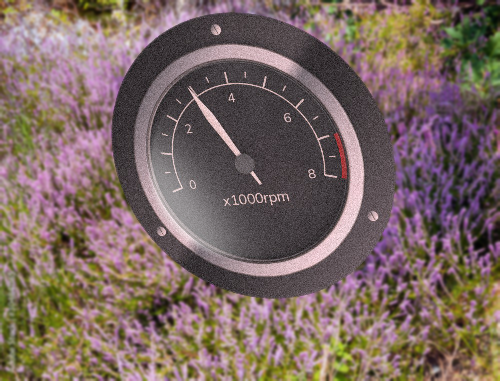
3000,rpm
